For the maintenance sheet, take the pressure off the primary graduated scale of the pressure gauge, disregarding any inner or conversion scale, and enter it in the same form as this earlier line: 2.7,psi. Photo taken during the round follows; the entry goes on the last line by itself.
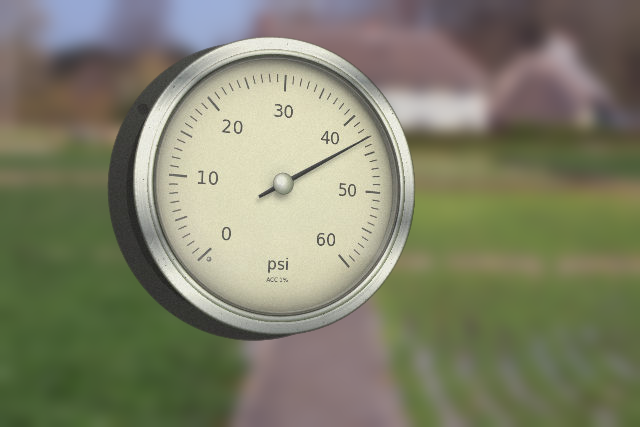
43,psi
